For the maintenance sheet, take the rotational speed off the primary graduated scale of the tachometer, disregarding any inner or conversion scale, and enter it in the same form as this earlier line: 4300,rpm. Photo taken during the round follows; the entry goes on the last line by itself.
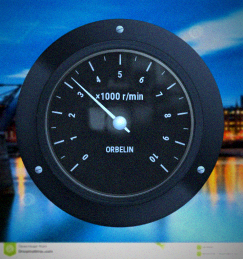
3250,rpm
